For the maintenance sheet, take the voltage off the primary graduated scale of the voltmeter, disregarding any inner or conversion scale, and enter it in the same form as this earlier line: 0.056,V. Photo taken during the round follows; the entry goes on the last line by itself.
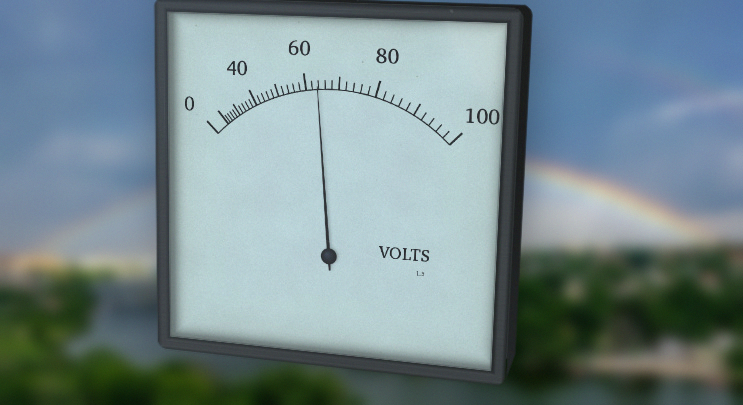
64,V
